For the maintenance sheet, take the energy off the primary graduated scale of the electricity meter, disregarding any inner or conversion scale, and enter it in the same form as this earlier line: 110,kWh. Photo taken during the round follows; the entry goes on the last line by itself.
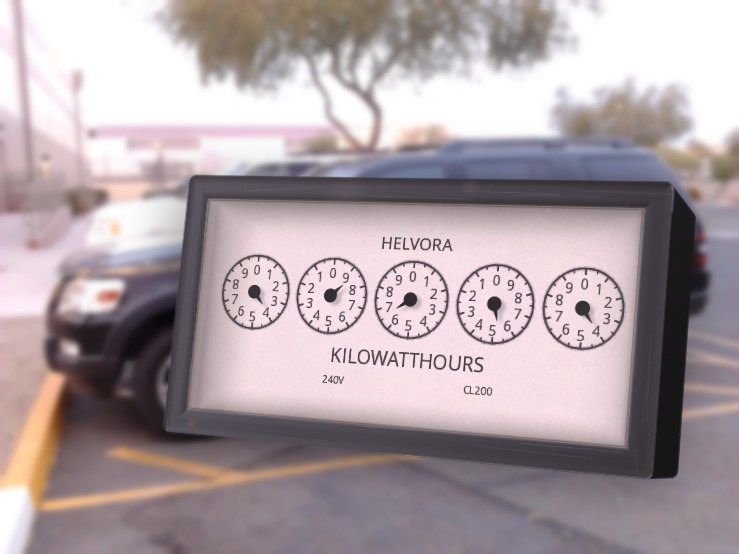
38654,kWh
